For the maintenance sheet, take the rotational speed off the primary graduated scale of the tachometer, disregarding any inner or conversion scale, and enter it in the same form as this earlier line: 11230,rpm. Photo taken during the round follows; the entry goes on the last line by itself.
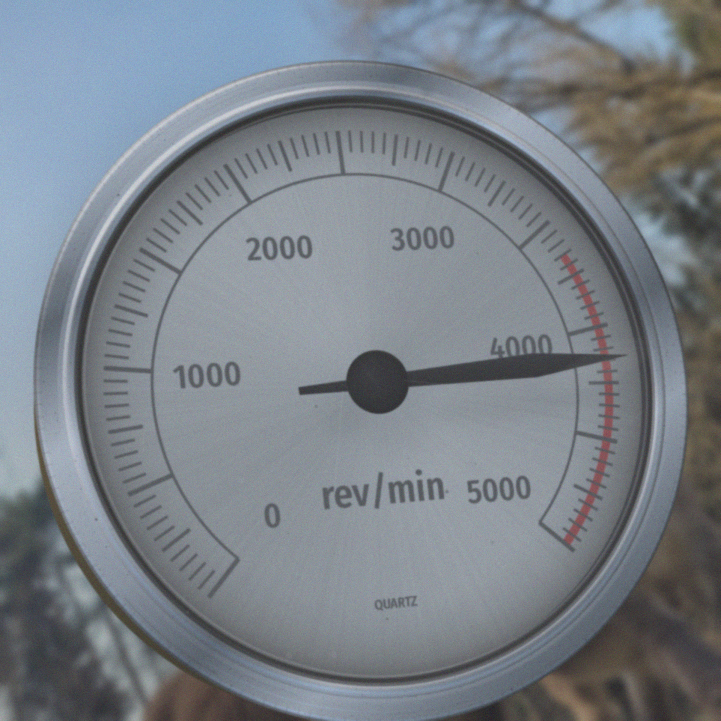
4150,rpm
